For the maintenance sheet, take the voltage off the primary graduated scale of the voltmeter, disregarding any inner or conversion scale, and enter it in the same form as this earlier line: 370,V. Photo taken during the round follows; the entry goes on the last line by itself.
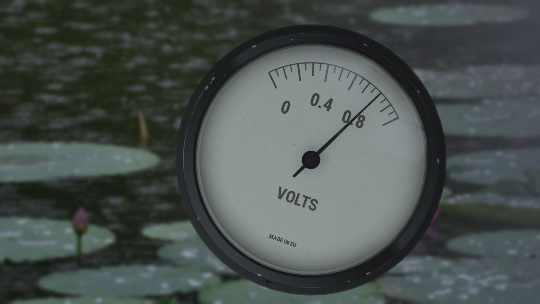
0.8,V
